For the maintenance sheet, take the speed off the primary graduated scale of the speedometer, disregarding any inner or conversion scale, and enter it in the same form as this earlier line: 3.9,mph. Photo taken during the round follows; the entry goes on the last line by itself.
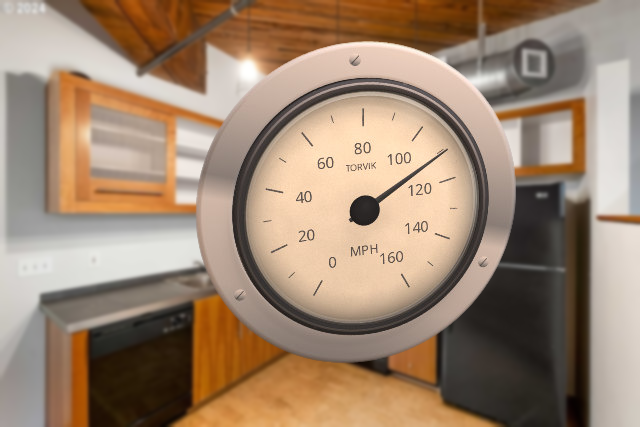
110,mph
